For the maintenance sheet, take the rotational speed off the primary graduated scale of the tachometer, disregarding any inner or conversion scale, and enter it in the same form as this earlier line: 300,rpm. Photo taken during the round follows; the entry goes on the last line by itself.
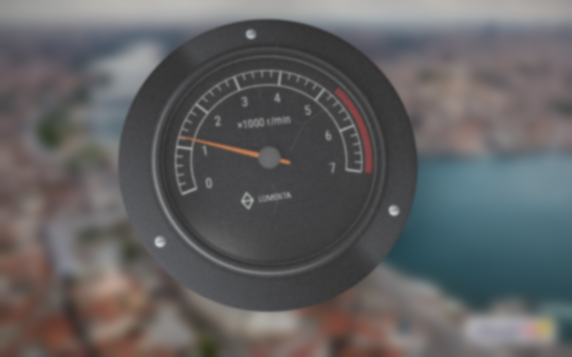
1200,rpm
